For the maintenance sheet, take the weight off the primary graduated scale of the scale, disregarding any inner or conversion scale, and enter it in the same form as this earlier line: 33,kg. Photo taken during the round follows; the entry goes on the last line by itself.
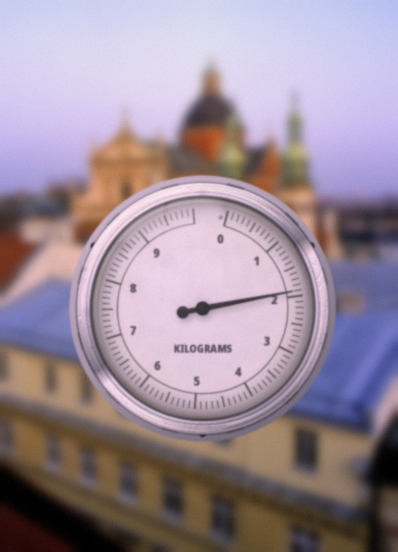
1.9,kg
